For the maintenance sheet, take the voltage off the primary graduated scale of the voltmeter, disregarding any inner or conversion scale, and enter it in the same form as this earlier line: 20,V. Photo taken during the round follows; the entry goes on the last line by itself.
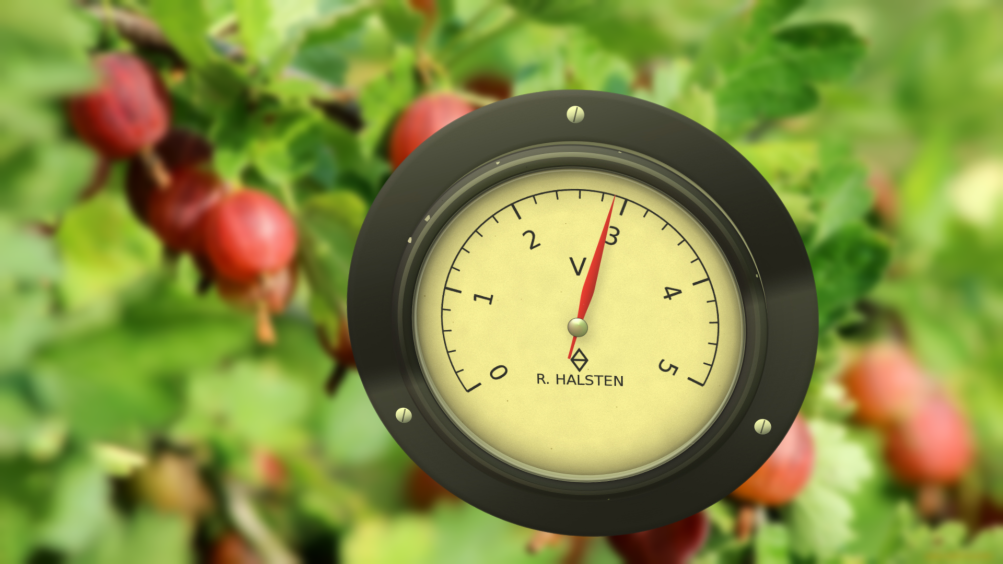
2.9,V
